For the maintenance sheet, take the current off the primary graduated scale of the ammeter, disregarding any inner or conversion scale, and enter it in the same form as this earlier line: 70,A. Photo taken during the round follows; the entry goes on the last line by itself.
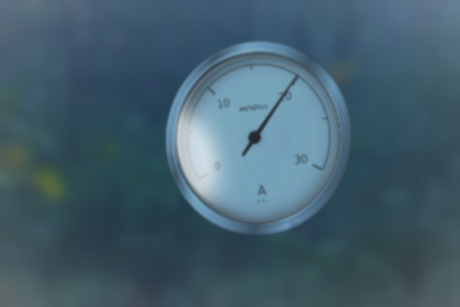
20,A
